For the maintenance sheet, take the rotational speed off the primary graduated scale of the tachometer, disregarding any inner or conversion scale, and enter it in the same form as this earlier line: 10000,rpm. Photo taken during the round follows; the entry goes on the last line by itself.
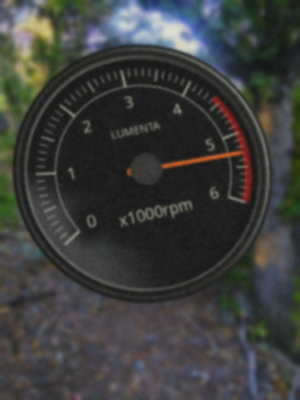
5300,rpm
